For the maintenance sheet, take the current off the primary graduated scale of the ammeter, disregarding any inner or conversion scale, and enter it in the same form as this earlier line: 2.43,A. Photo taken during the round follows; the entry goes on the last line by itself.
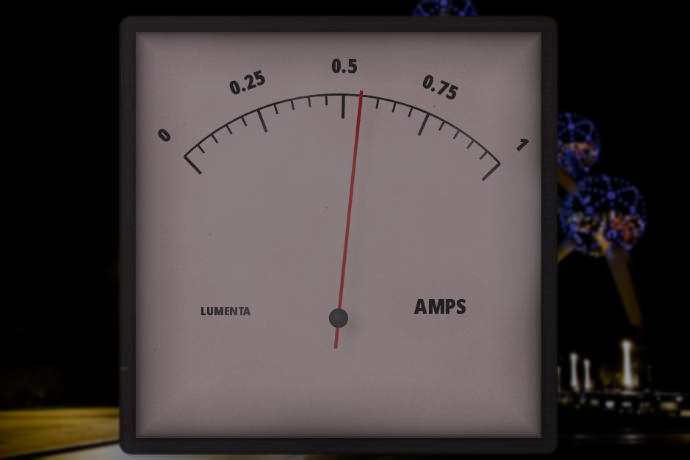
0.55,A
